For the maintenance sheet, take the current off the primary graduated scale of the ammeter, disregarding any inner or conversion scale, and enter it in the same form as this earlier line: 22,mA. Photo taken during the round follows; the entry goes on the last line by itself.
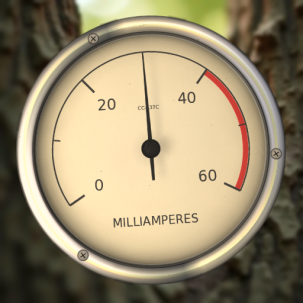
30,mA
